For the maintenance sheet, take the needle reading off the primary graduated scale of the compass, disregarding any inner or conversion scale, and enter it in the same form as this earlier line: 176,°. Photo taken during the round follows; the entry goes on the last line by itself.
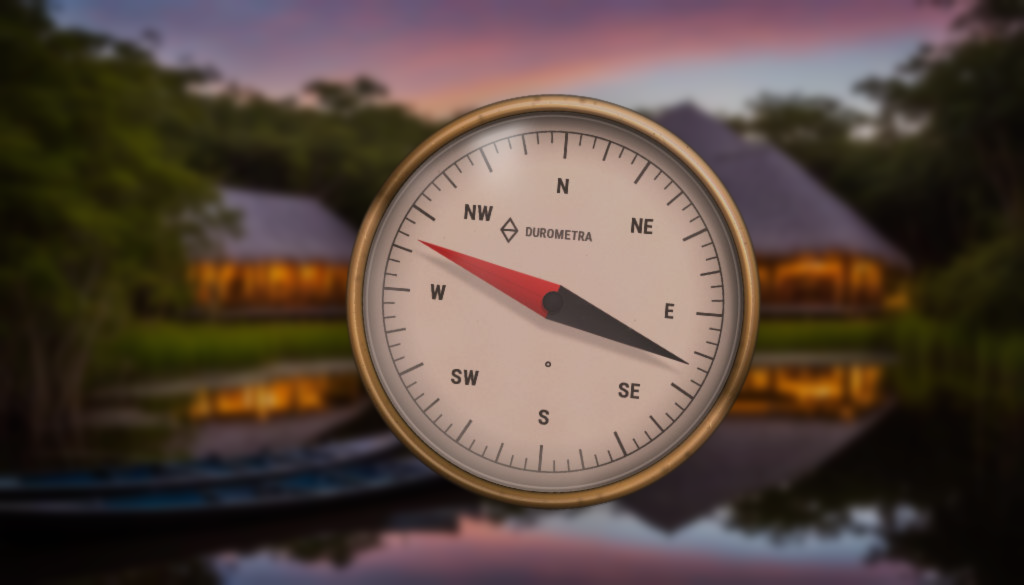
290,°
